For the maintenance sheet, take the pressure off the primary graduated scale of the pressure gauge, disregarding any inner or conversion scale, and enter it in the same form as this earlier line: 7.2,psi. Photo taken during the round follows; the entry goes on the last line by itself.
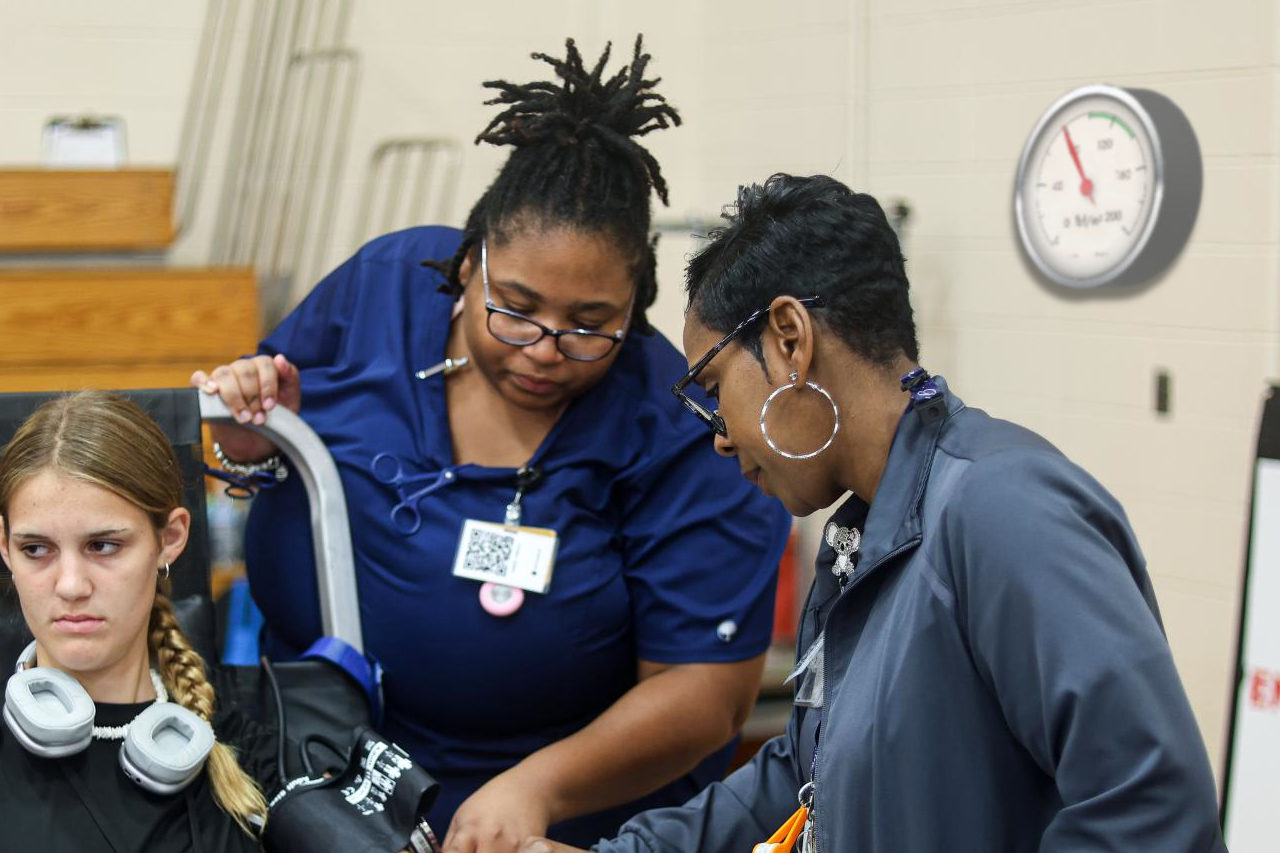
80,psi
